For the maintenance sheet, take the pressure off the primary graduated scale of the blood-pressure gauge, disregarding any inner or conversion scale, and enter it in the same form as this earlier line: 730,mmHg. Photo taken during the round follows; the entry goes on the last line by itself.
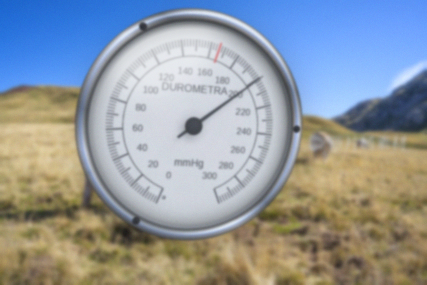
200,mmHg
